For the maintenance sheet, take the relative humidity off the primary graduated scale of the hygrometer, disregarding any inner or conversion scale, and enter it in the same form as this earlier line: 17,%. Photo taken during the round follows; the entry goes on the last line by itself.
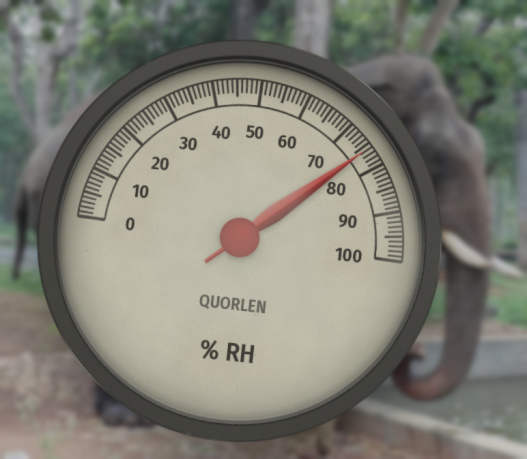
76,%
